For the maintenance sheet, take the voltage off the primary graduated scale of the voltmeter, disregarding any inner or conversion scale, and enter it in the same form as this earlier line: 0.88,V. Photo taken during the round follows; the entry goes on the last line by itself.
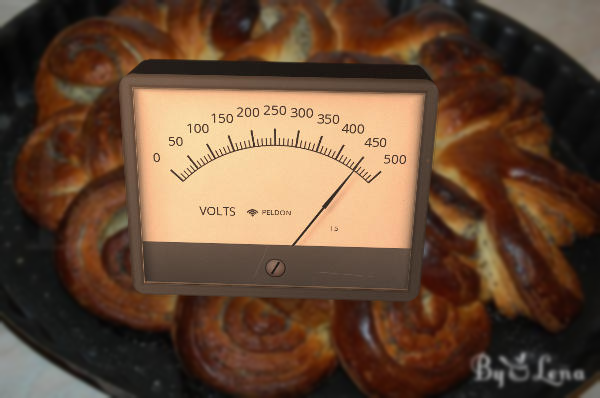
450,V
